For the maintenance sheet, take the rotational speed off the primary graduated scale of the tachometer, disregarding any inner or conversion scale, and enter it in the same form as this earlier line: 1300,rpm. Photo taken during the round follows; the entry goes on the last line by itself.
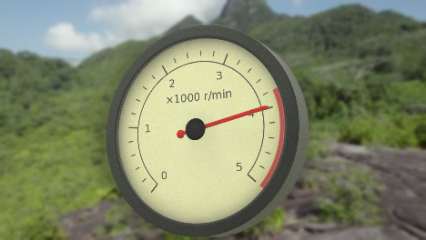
4000,rpm
